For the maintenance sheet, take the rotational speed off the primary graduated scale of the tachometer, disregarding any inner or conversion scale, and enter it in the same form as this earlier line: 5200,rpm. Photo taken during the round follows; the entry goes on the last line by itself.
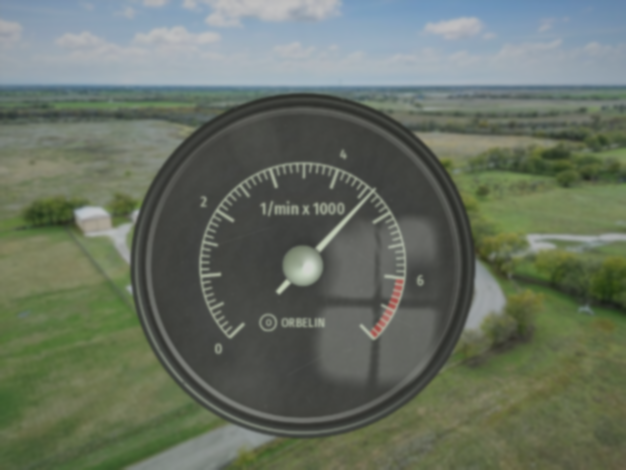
4600,rpm
